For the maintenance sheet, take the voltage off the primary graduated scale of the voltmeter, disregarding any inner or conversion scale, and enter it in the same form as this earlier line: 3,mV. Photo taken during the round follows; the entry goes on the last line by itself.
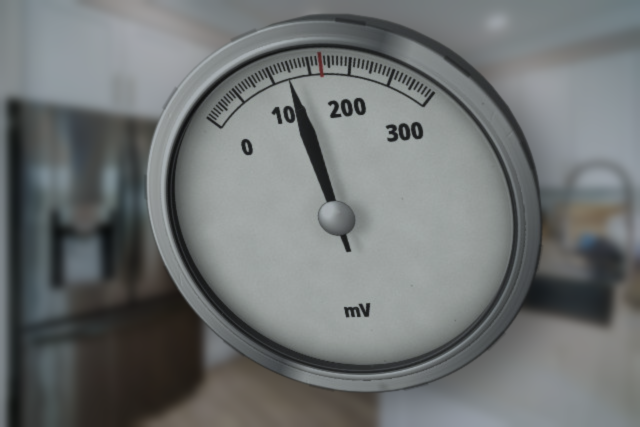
125,mV
